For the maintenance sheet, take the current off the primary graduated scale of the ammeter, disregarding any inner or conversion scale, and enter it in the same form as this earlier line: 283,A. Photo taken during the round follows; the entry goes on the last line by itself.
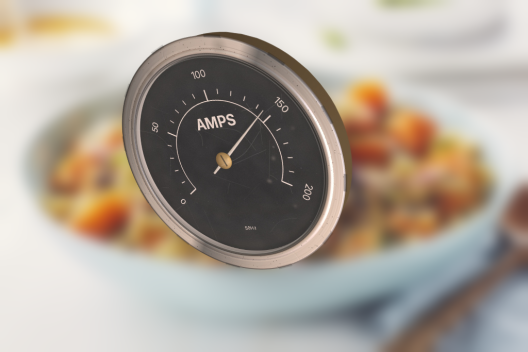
145,A
